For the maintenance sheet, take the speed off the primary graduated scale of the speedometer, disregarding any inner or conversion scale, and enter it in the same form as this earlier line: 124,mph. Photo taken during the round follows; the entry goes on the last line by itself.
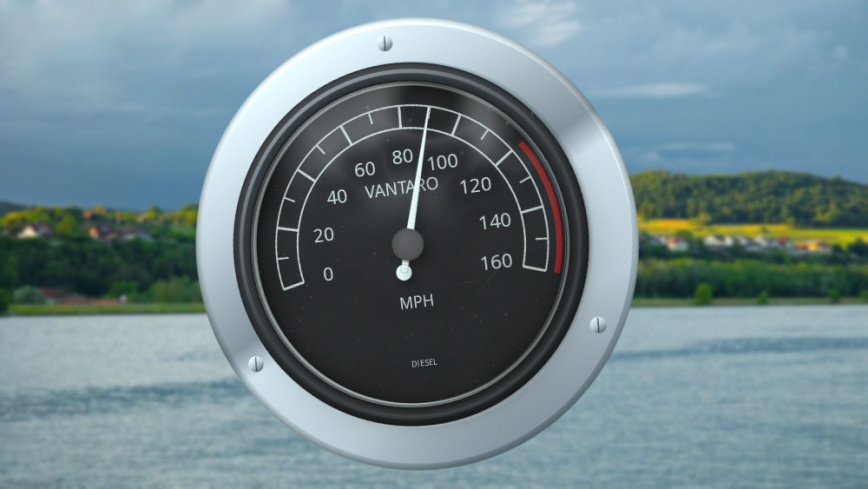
90,mph
